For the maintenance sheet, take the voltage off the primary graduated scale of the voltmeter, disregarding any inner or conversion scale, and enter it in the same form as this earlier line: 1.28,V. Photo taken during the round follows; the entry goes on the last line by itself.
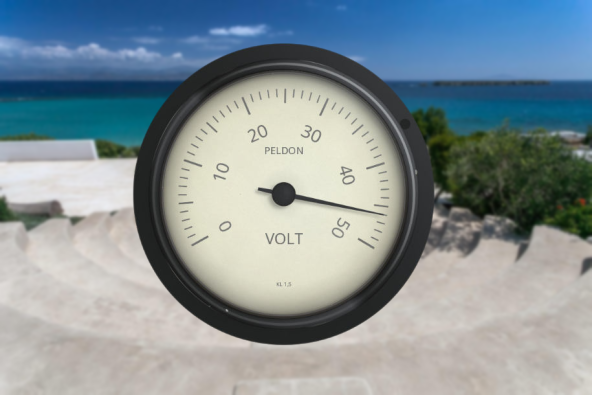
46,V
